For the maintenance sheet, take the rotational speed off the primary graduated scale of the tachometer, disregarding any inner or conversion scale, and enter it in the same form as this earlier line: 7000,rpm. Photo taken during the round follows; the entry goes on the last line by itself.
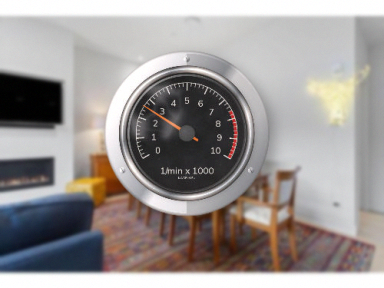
2600,rpm
